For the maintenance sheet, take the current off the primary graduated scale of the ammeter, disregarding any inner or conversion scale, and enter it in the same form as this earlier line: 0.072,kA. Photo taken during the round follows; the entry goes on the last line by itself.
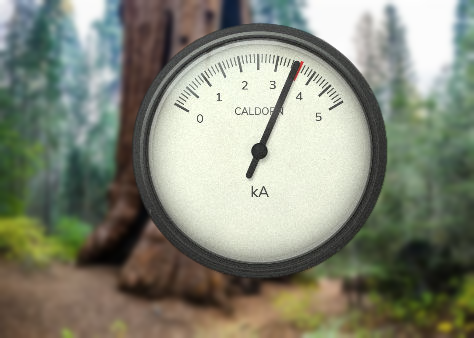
3.5,kA
